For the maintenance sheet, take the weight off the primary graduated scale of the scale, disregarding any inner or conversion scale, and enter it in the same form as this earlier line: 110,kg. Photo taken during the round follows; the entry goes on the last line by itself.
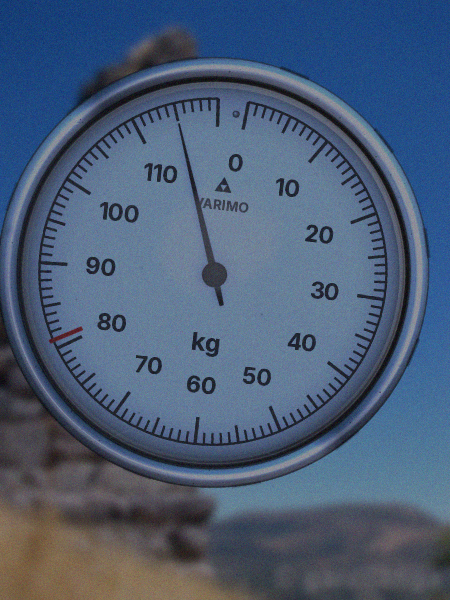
115,kg
